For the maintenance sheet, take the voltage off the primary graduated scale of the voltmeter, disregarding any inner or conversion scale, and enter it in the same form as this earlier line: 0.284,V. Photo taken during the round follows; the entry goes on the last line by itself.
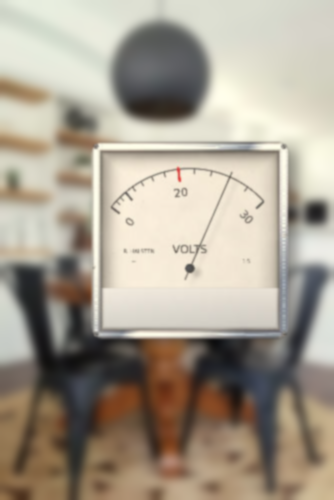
26,V
